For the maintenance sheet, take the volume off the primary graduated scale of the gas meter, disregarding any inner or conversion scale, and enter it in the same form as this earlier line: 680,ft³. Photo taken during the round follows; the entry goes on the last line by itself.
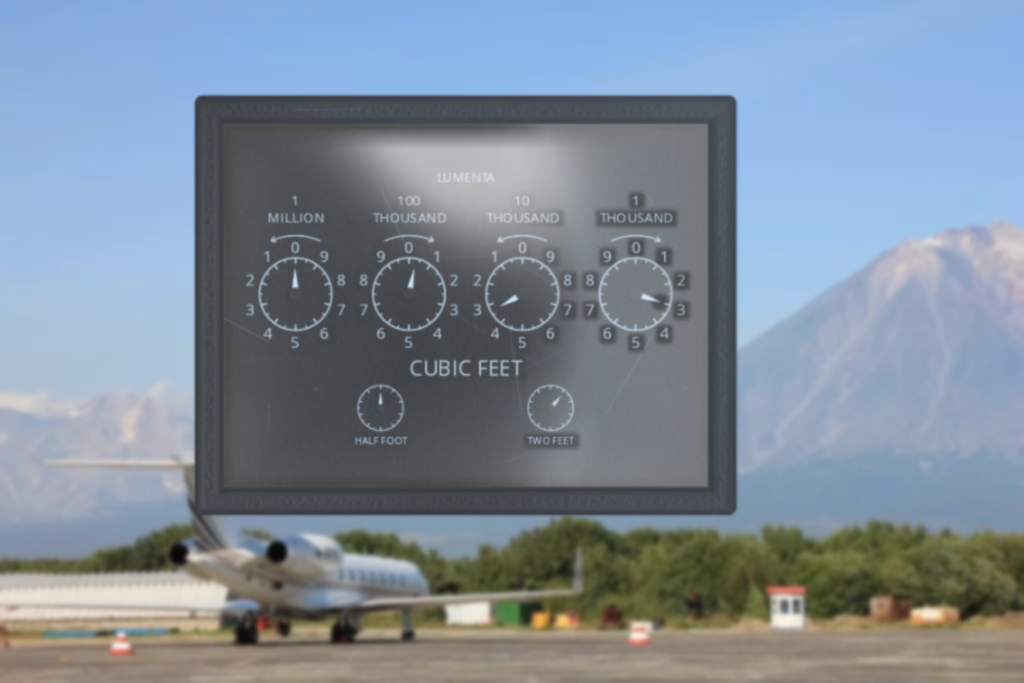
3300,ft³
